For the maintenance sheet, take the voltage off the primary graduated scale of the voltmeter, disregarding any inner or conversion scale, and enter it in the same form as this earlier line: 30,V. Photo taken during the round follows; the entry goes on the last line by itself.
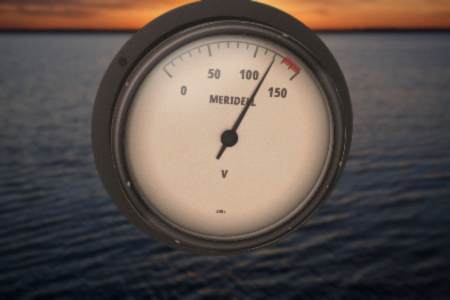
120,V
